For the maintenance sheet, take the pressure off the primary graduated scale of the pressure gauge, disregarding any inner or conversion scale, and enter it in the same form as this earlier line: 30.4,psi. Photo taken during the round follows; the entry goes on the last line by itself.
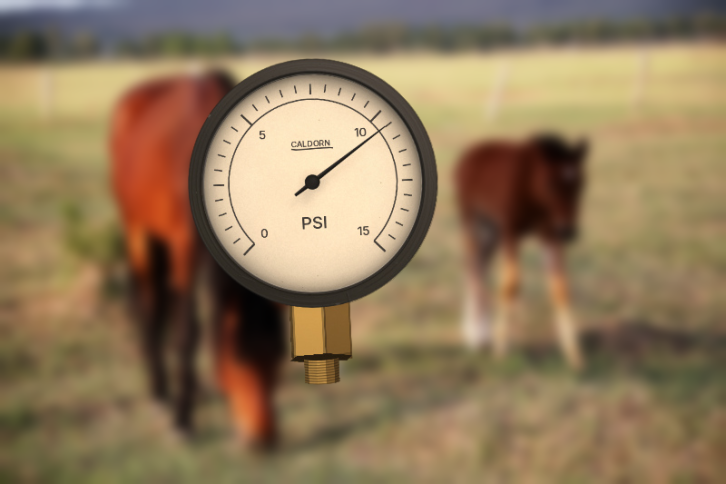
10.5,psi
